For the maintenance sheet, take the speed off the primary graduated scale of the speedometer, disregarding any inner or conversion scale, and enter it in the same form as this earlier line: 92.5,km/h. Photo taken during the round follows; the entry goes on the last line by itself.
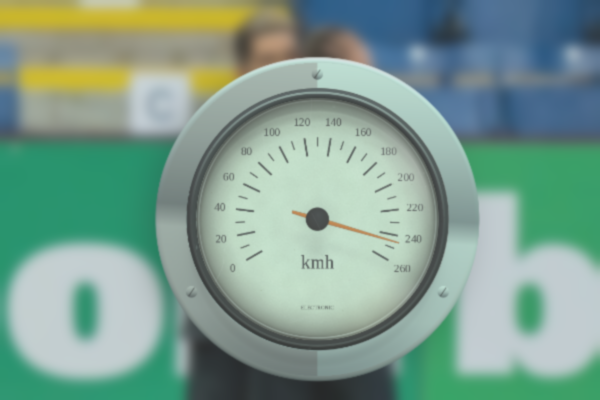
245,km/h
